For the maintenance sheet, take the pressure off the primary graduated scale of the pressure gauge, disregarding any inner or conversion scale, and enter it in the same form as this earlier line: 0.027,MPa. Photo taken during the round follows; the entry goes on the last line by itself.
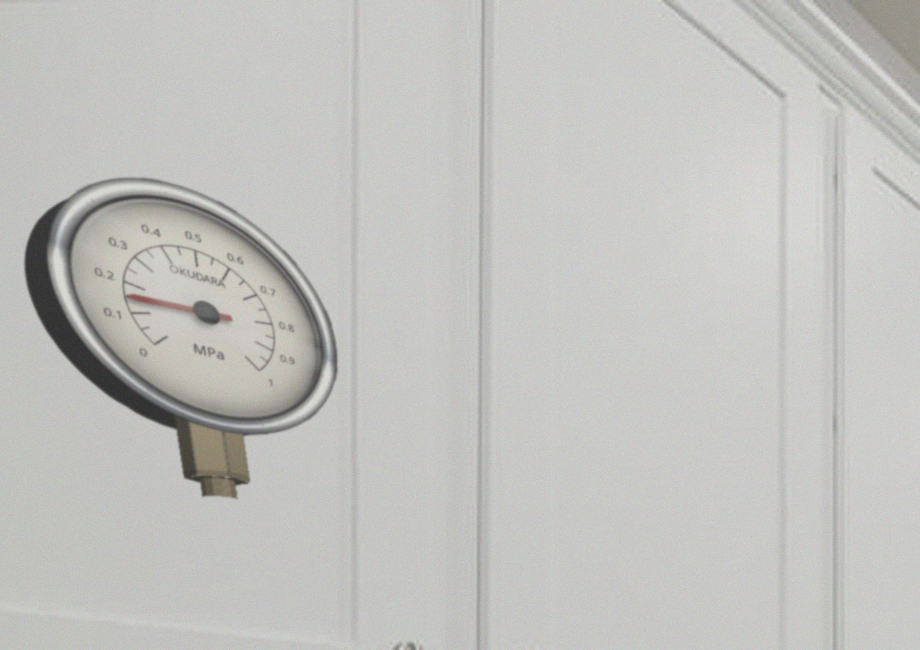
0.15,MPa
